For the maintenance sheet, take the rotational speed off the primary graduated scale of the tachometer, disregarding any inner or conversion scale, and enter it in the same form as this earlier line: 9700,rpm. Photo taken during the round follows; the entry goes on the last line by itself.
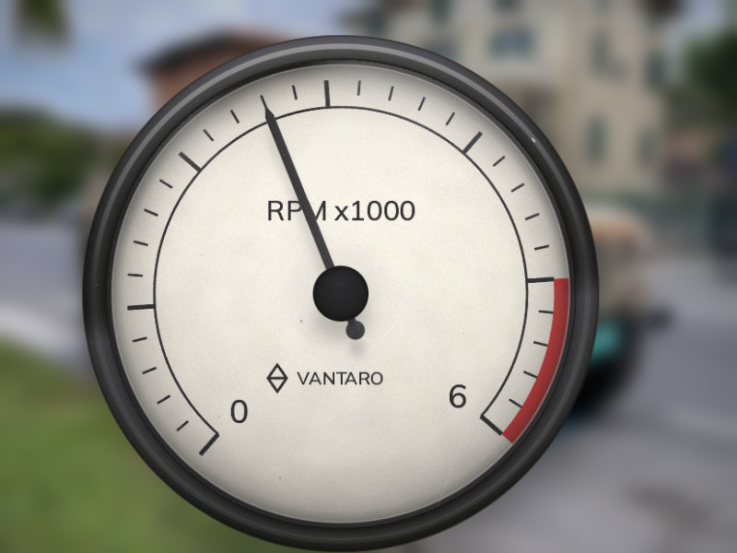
2600,rpm
